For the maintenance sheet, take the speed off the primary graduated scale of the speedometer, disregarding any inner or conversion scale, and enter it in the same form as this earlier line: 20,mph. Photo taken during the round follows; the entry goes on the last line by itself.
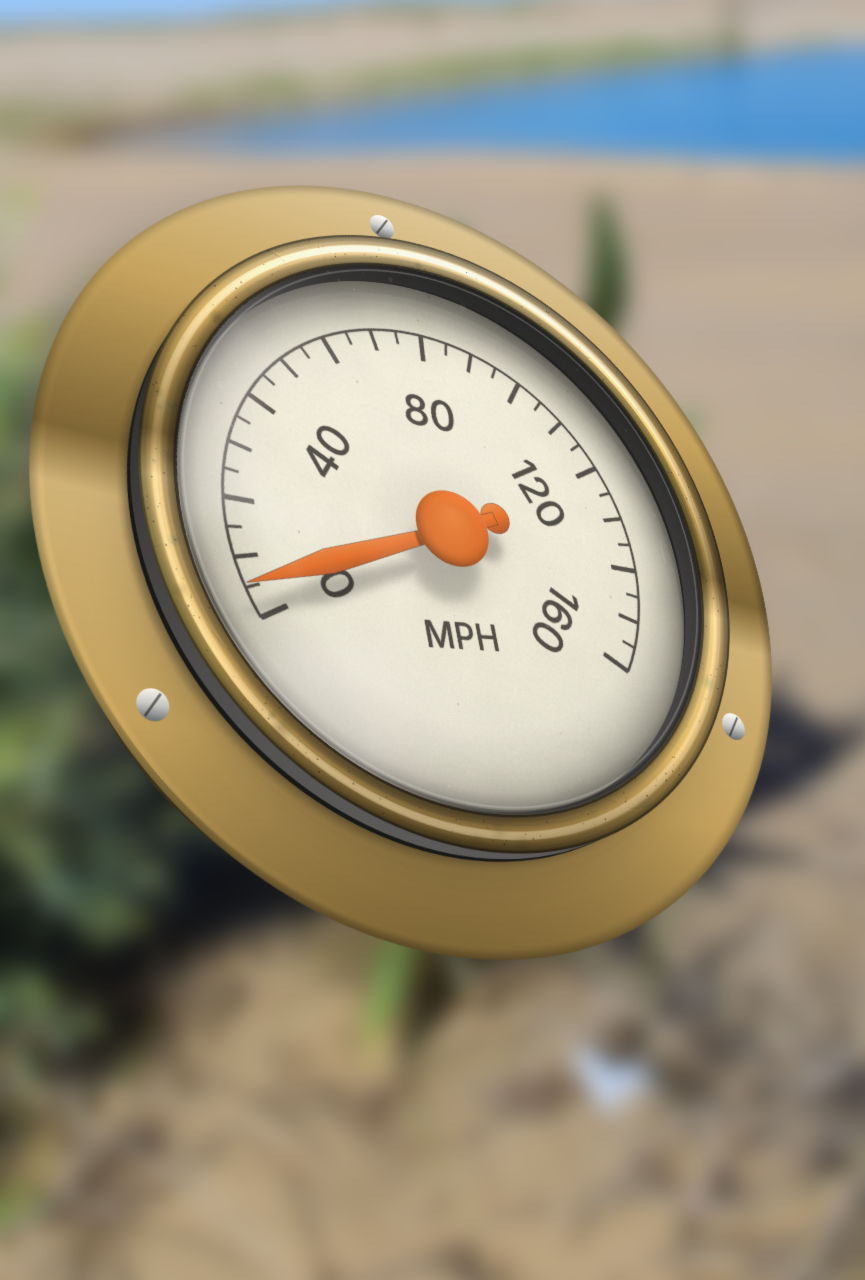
5,mph
